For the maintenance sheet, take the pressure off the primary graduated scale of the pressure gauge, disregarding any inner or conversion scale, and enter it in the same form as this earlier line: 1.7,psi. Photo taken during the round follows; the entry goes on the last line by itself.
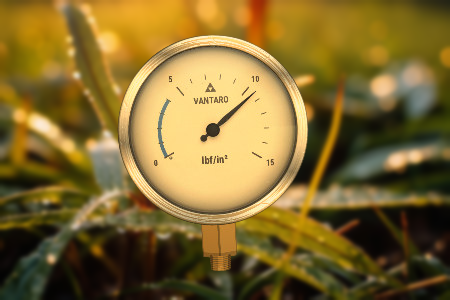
10.5,psi
